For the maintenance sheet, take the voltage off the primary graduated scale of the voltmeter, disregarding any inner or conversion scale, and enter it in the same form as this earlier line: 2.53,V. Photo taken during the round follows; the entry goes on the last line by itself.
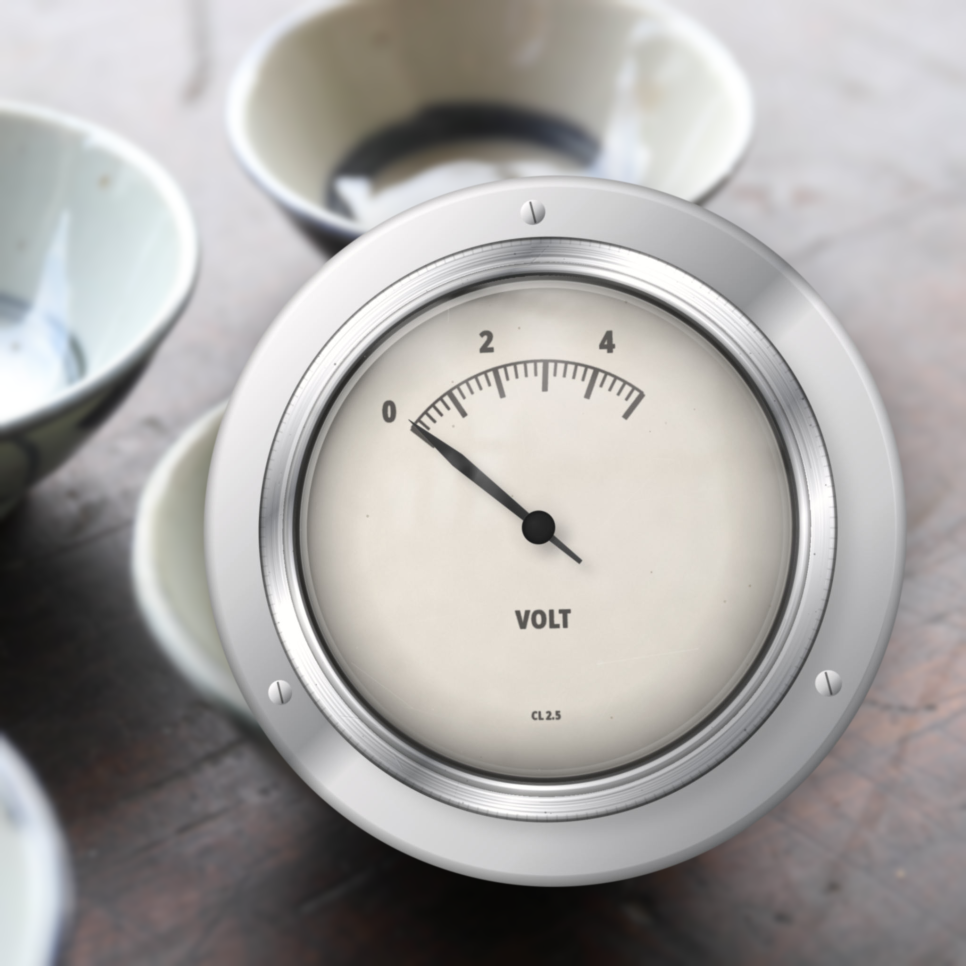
0.1,V
